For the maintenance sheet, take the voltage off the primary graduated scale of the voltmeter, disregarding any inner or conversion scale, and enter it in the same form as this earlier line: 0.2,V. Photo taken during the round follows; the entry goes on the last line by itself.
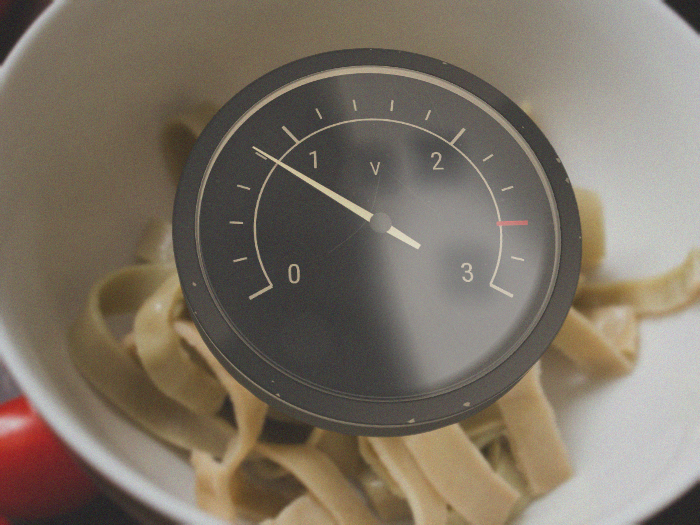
0.8,V
